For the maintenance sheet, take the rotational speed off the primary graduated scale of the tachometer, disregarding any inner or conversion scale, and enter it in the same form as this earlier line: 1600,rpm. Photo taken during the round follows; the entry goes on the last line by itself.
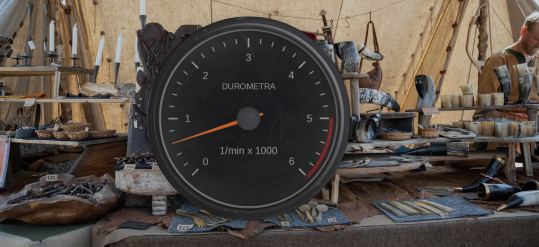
600,rpm
